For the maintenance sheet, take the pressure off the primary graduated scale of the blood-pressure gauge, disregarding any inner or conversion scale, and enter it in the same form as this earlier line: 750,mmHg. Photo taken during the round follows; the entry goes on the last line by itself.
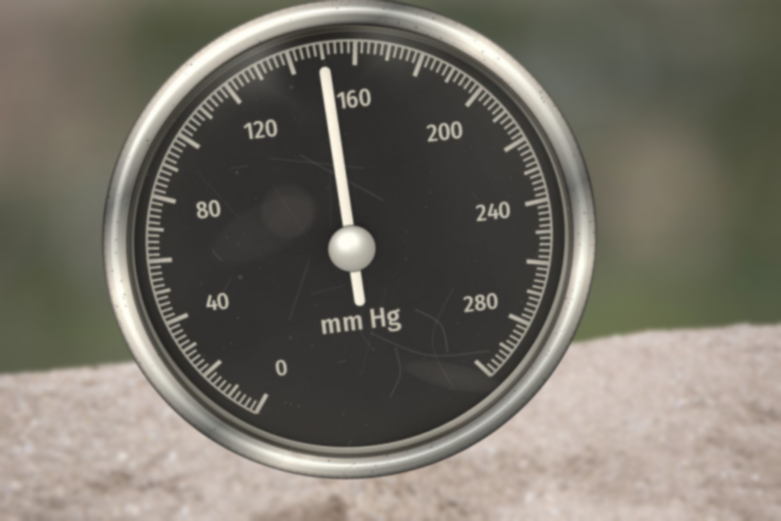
150,mmHg
